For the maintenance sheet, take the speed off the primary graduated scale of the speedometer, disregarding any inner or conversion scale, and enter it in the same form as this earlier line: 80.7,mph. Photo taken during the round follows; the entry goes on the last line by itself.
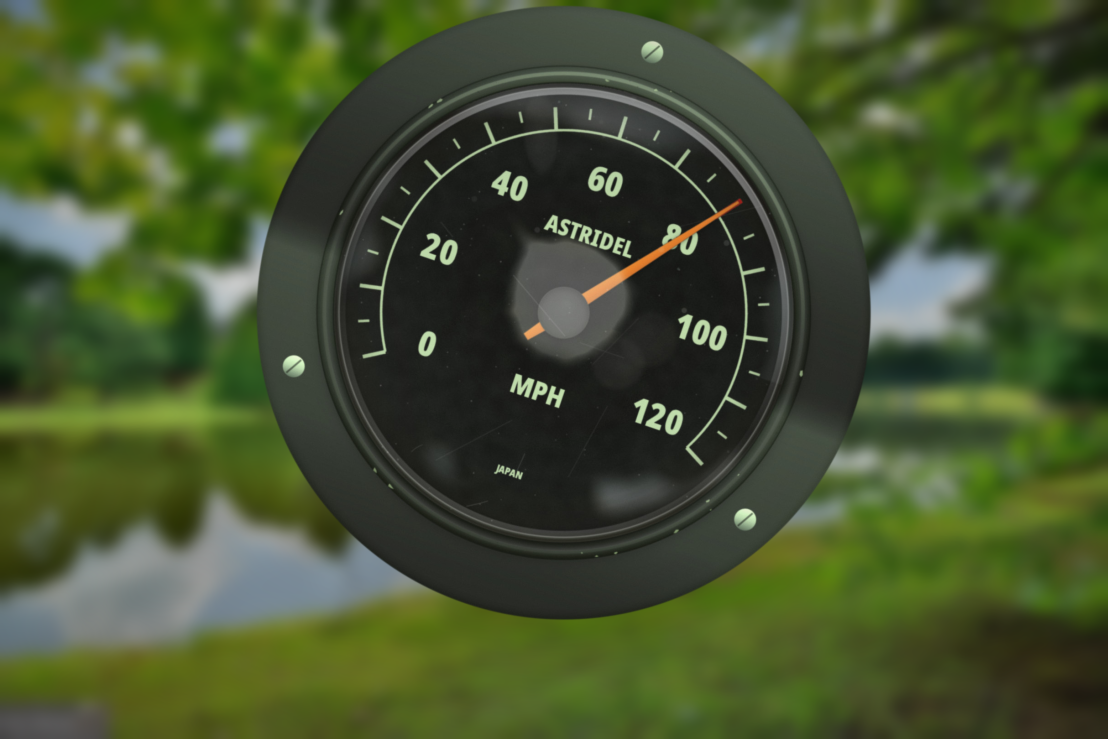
80,mph
